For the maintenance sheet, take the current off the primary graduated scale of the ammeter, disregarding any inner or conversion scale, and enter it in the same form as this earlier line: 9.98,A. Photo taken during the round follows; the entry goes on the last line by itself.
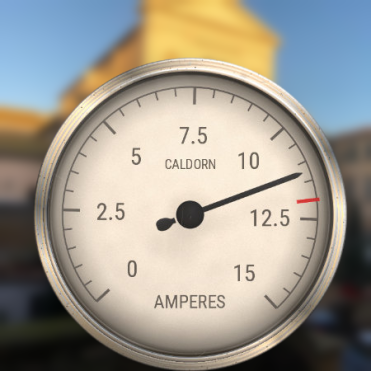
11.25,A
